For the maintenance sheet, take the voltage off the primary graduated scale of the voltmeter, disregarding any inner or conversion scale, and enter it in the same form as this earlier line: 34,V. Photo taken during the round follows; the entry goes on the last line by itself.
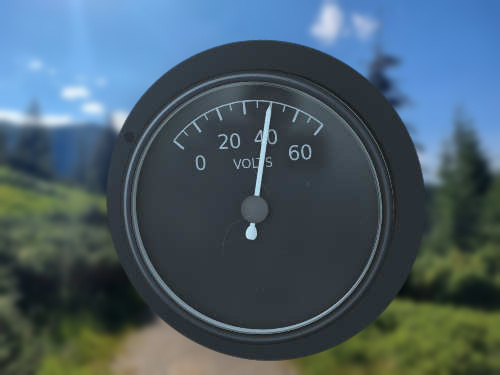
40,V
